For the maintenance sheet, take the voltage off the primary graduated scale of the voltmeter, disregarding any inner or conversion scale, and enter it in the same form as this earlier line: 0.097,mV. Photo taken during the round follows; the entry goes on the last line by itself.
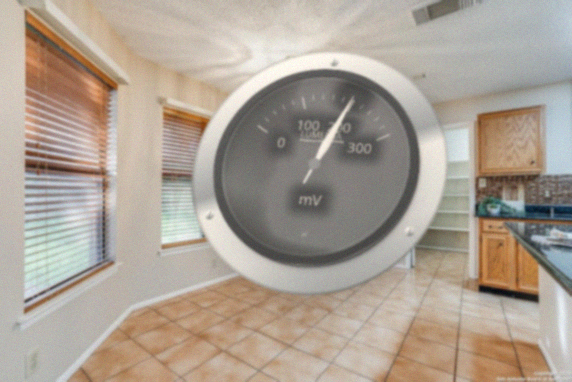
200,mV
